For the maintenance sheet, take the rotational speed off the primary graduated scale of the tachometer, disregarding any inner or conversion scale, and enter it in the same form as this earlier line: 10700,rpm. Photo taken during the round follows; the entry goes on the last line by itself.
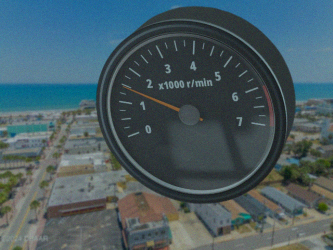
1500,rpm
